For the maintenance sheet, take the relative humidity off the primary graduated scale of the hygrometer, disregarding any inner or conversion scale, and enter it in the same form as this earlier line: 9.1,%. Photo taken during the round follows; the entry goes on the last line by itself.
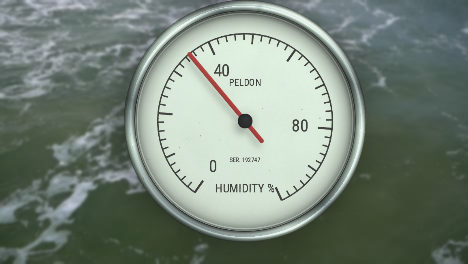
35,%
